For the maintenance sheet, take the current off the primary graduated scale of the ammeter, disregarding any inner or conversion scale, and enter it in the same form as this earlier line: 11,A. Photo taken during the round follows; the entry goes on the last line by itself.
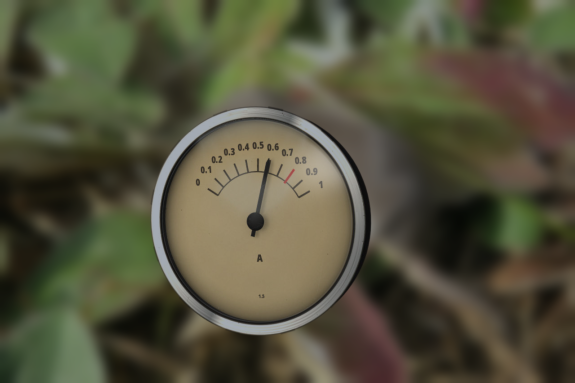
0.6,A
